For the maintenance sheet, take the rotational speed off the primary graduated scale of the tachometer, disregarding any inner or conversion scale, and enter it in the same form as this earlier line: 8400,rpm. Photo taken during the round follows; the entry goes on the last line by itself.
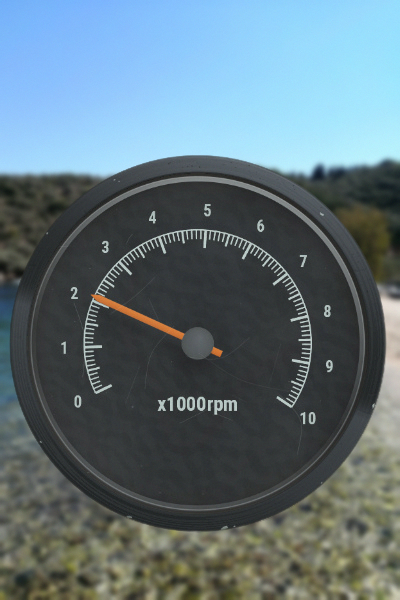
2100,rpm
